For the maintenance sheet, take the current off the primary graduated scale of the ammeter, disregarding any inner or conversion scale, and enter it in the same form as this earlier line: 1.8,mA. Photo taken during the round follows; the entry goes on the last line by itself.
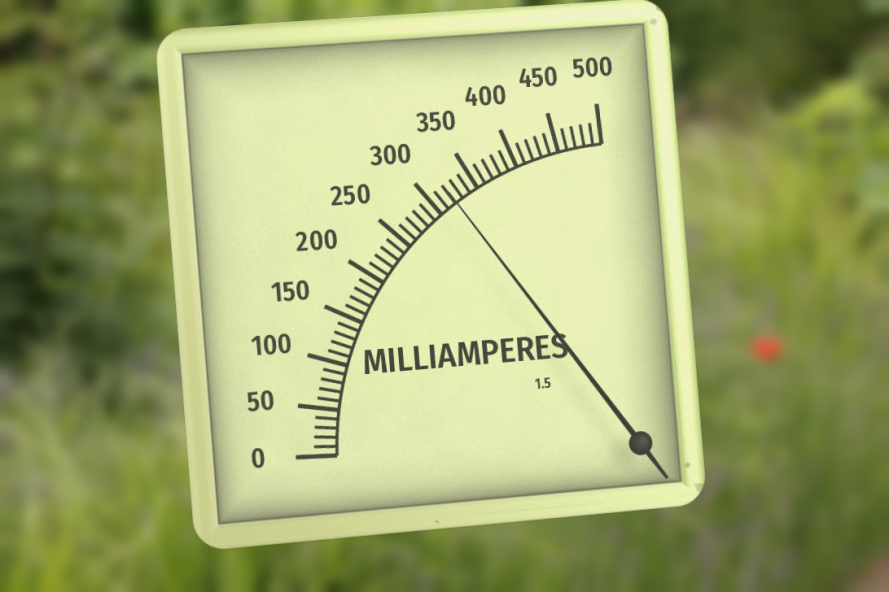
320,mA
